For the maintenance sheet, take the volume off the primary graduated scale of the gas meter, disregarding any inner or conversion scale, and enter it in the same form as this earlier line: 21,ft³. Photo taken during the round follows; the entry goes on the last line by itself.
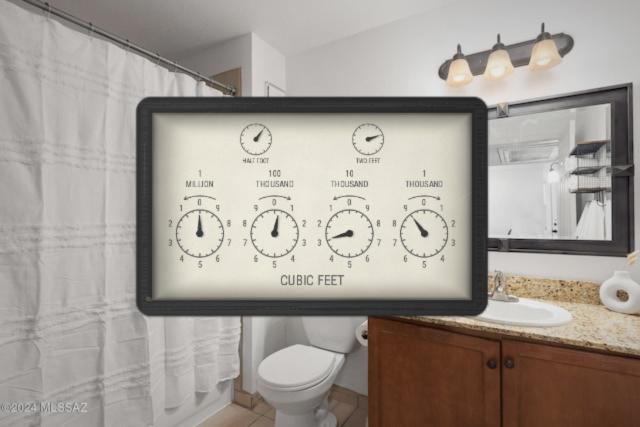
2900,ft³
